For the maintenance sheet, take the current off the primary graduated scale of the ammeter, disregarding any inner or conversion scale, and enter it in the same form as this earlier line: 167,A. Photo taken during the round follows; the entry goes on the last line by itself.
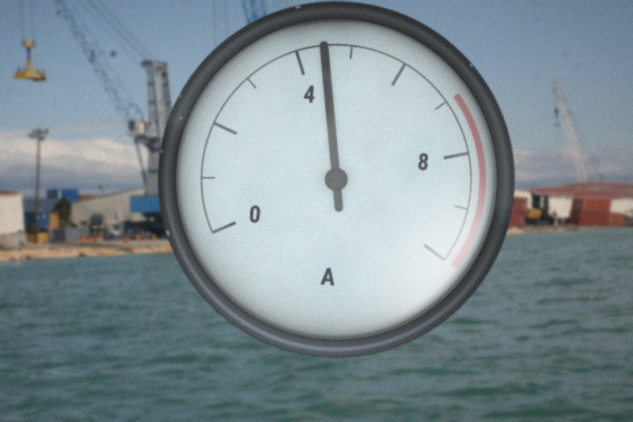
4.5,A
